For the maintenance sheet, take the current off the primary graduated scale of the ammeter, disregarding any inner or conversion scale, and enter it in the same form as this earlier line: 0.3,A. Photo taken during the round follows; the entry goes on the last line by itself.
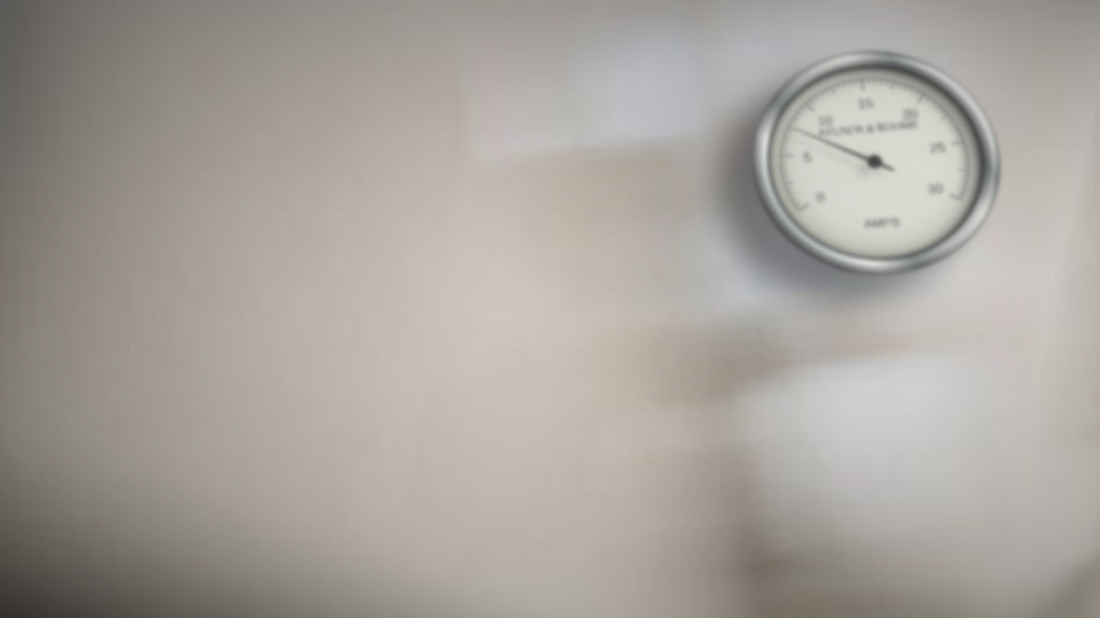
7.5,A
